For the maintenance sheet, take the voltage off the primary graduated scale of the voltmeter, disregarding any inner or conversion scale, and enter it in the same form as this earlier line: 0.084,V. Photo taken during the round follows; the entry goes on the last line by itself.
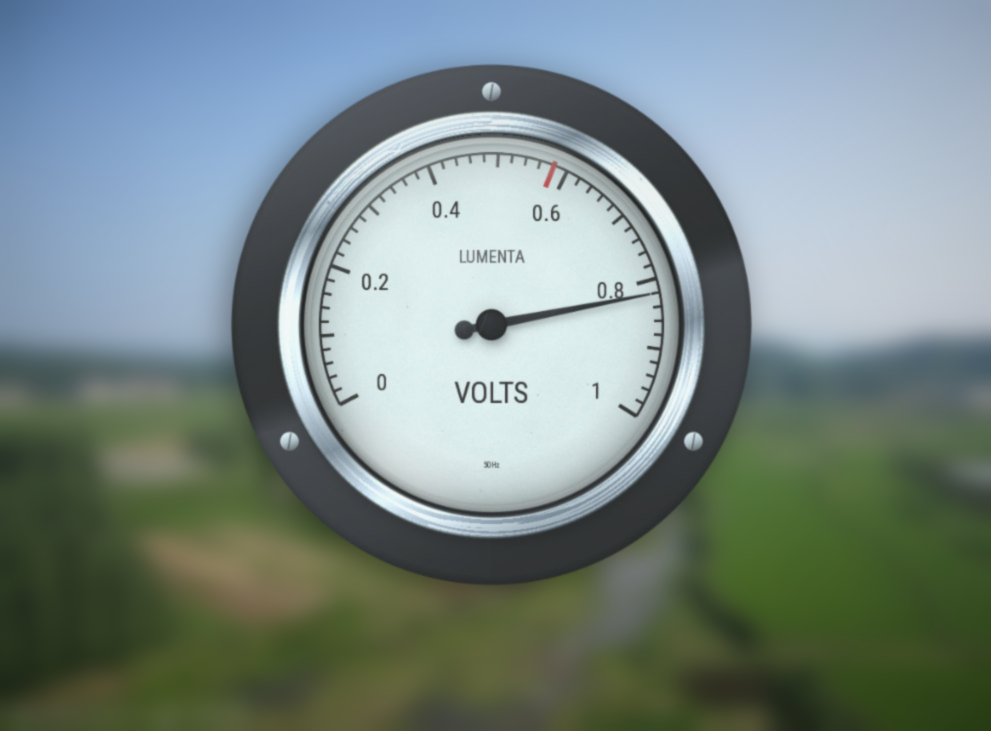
0.82,V
